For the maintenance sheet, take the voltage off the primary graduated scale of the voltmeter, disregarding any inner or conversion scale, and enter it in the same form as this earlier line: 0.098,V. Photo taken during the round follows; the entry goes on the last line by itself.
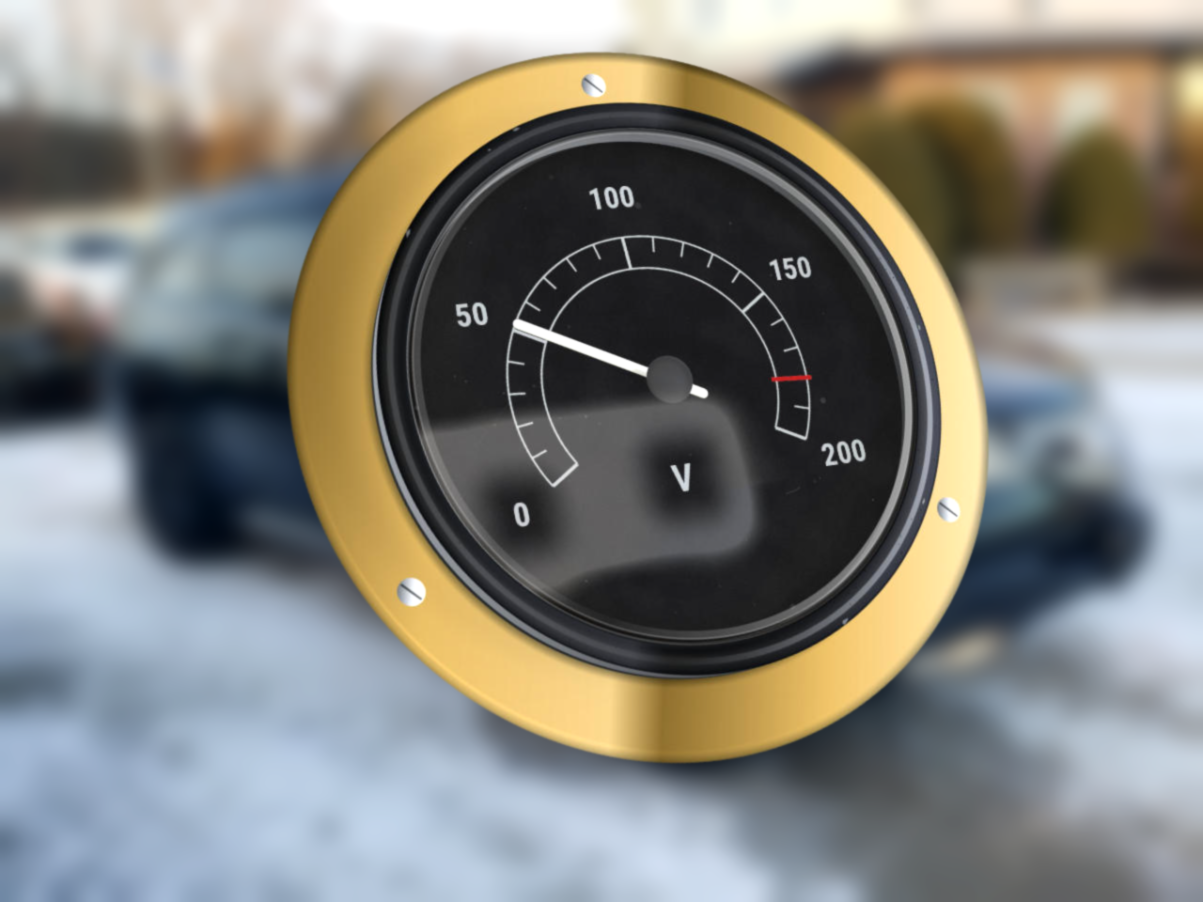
50,V
